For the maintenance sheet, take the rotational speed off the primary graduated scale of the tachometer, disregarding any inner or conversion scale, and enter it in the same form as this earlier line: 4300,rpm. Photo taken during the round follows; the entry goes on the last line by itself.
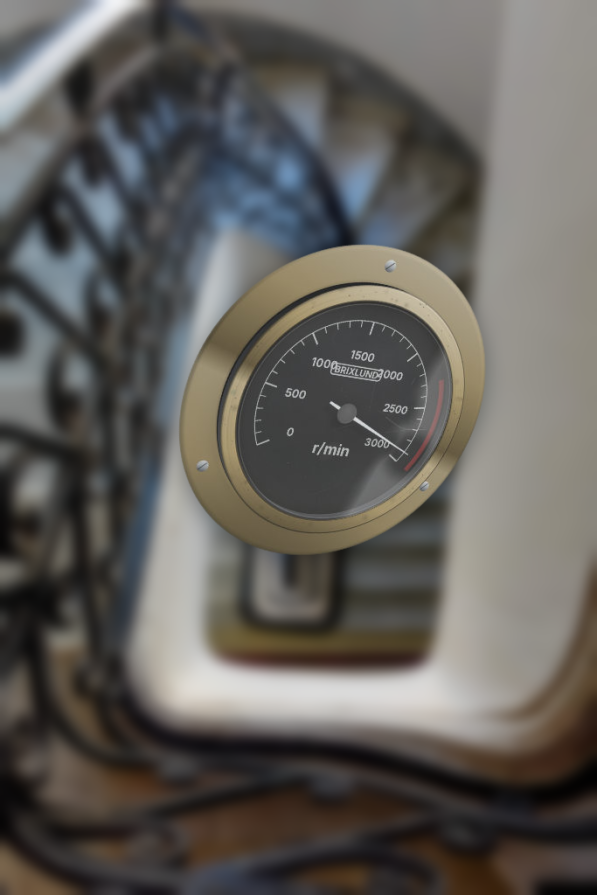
2900,rpm
